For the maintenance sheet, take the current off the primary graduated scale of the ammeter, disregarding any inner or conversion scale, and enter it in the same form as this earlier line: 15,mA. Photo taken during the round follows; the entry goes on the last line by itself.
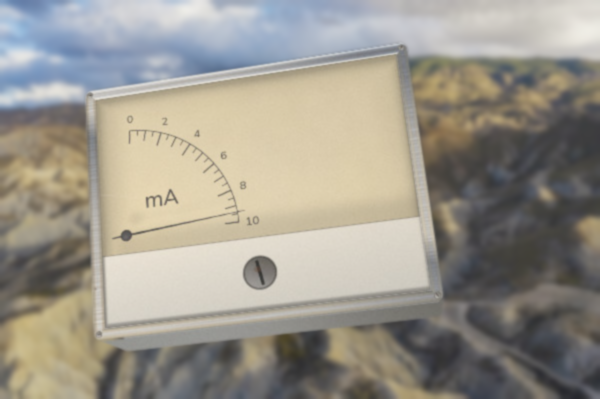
9.5,mA
